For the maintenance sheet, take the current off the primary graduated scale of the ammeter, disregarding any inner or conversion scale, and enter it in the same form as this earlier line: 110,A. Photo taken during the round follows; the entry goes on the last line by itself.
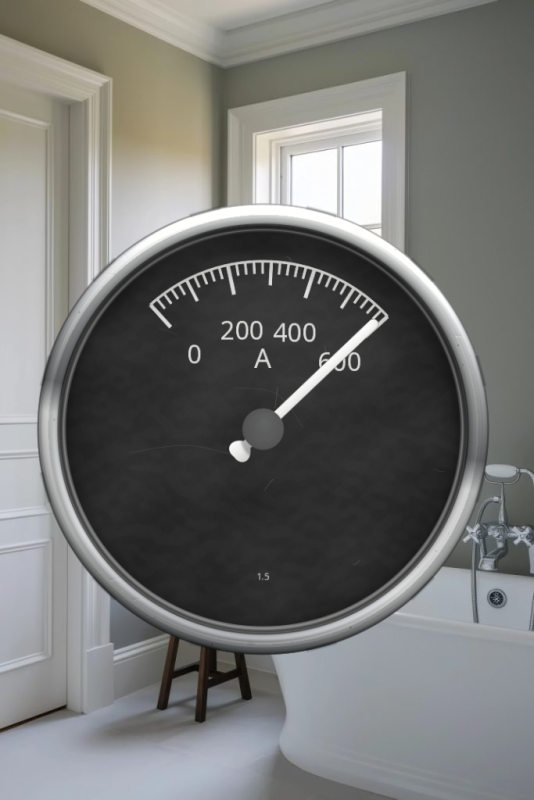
590,A
